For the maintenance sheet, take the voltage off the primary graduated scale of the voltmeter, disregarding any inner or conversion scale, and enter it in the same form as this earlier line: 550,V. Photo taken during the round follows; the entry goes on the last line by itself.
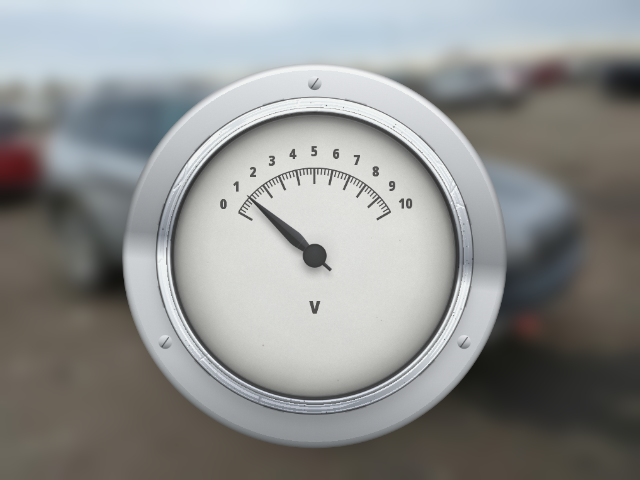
1,V
